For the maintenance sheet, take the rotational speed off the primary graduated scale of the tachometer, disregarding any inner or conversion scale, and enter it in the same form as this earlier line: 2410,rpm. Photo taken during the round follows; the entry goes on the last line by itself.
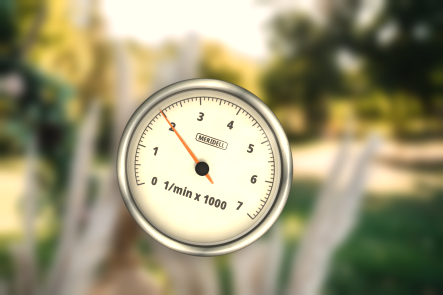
2000,rpm
